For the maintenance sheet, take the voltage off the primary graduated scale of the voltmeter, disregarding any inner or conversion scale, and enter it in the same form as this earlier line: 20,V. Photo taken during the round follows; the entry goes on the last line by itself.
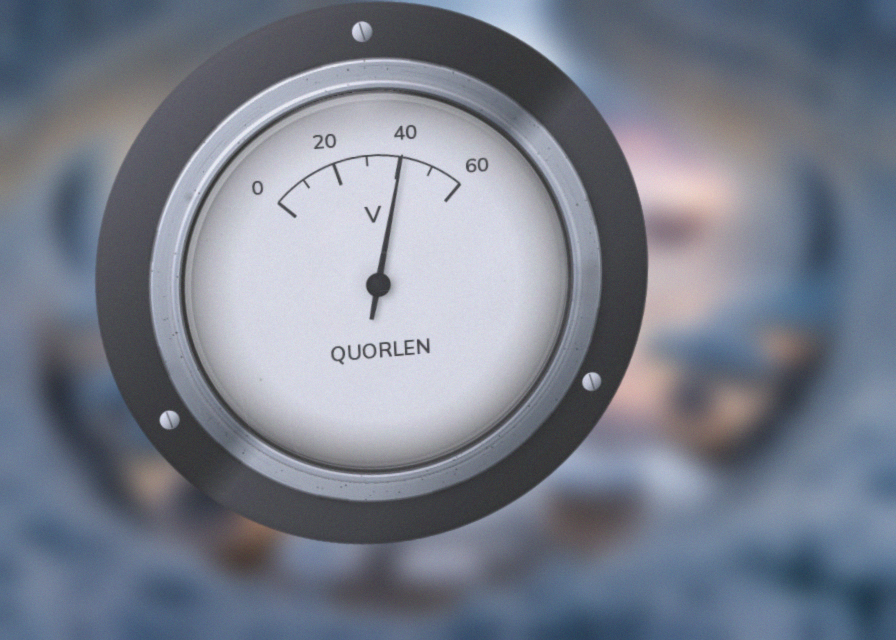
40,V
